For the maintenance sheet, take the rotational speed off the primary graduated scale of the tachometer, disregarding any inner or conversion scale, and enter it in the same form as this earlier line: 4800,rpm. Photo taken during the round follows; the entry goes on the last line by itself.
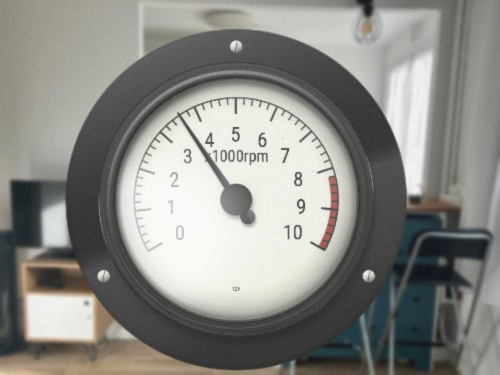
3600,rpm
